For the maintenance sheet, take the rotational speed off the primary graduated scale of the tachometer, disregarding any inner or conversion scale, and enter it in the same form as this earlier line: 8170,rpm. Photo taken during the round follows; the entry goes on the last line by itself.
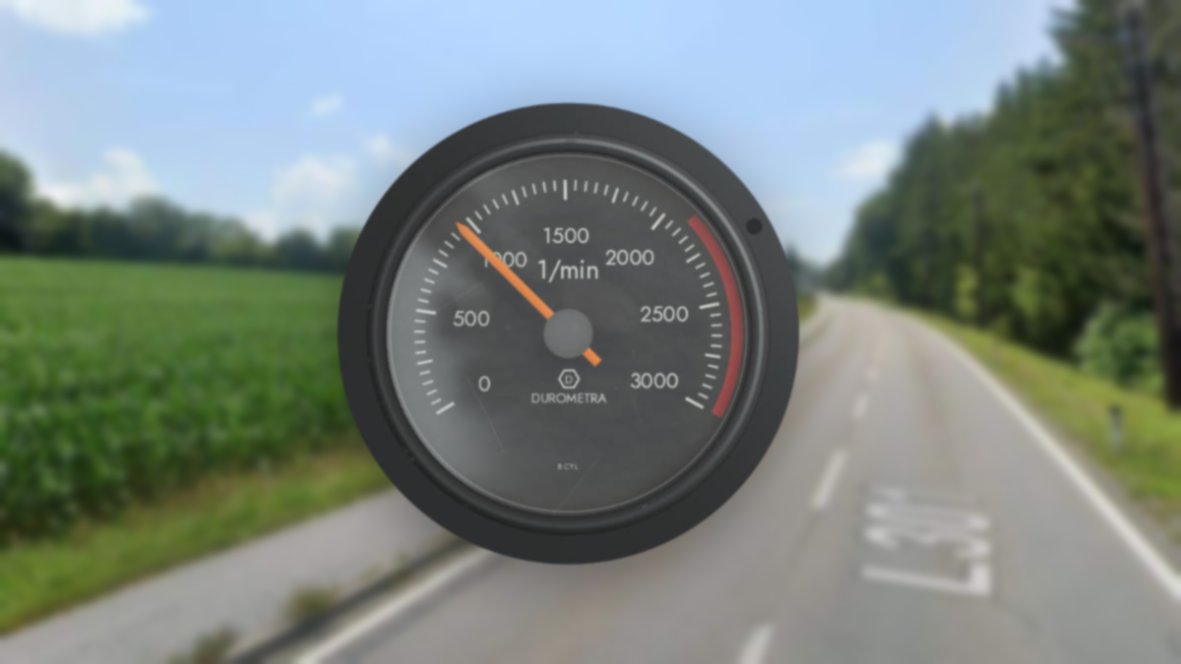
950,rpm
